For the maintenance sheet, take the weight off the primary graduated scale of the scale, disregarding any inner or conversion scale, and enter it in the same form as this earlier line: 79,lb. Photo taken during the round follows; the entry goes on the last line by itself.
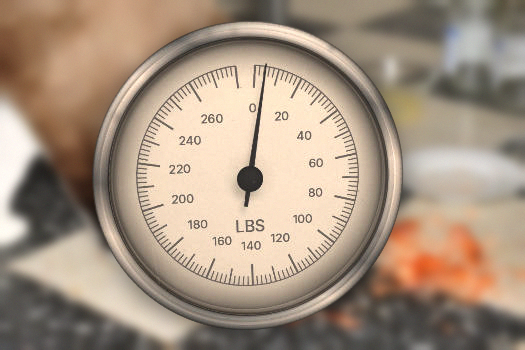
4,lb
